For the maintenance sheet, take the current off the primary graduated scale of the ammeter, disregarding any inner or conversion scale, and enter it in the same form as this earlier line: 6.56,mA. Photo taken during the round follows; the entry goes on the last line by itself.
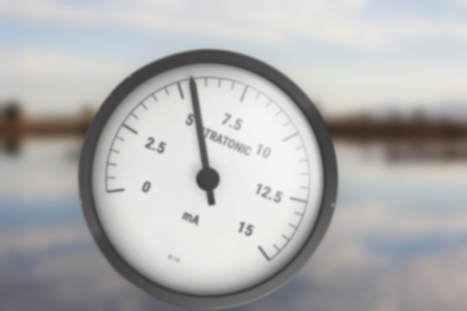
5.5,mA
